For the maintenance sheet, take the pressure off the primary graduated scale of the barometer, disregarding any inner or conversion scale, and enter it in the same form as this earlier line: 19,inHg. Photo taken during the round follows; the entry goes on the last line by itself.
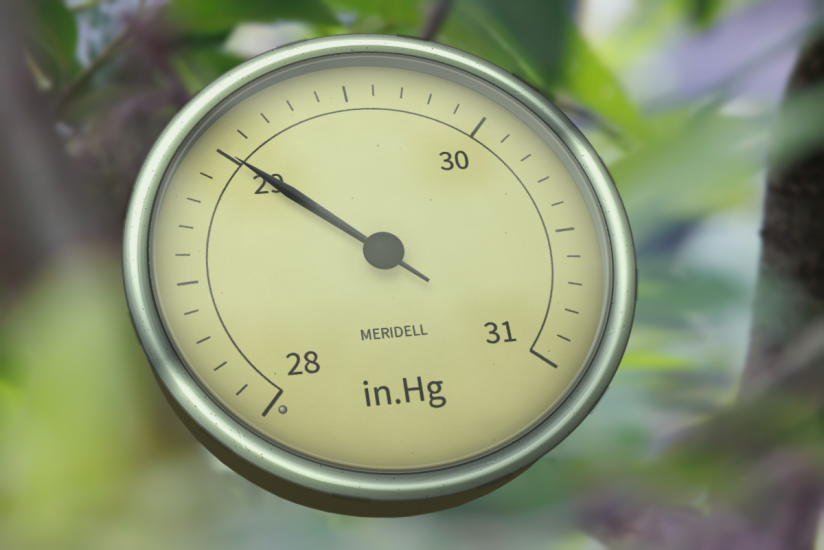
29,inHg
